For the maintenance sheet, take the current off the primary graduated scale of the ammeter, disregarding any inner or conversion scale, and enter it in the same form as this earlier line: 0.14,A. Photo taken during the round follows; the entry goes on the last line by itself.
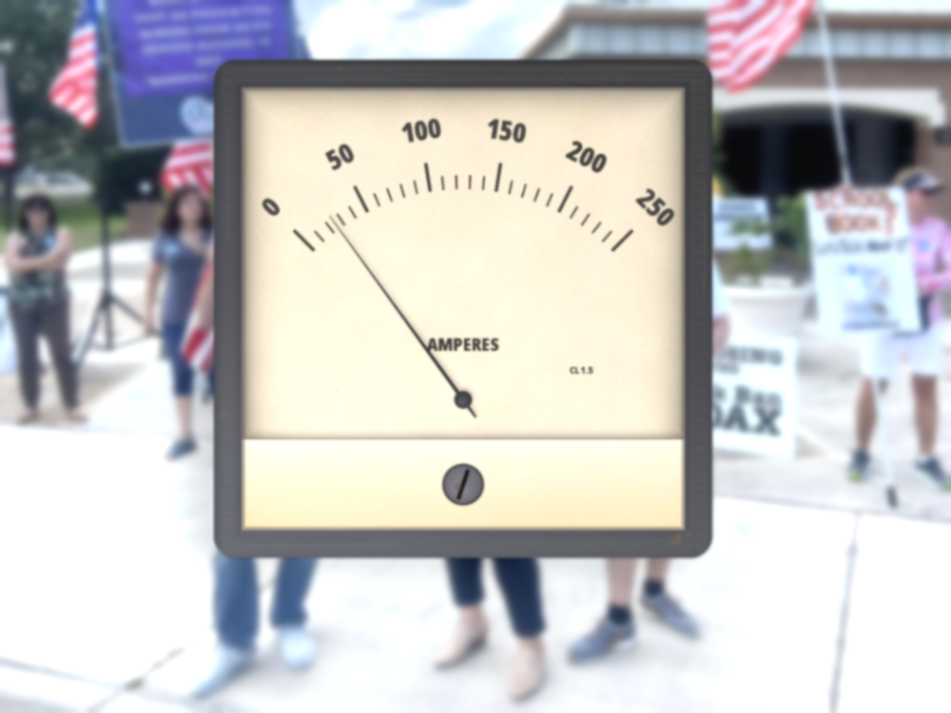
25,A
